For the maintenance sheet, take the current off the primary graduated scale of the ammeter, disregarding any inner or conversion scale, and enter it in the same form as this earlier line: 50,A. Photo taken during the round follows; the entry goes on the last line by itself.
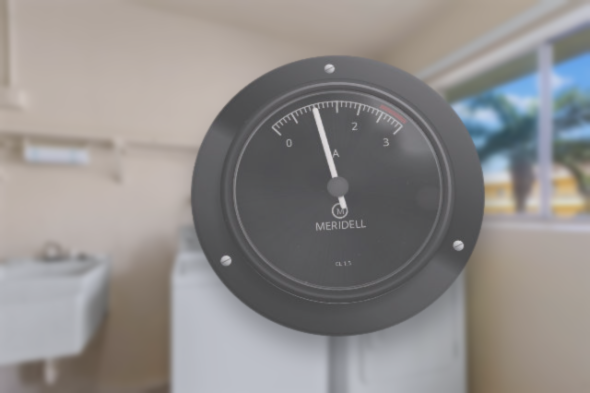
1,A
